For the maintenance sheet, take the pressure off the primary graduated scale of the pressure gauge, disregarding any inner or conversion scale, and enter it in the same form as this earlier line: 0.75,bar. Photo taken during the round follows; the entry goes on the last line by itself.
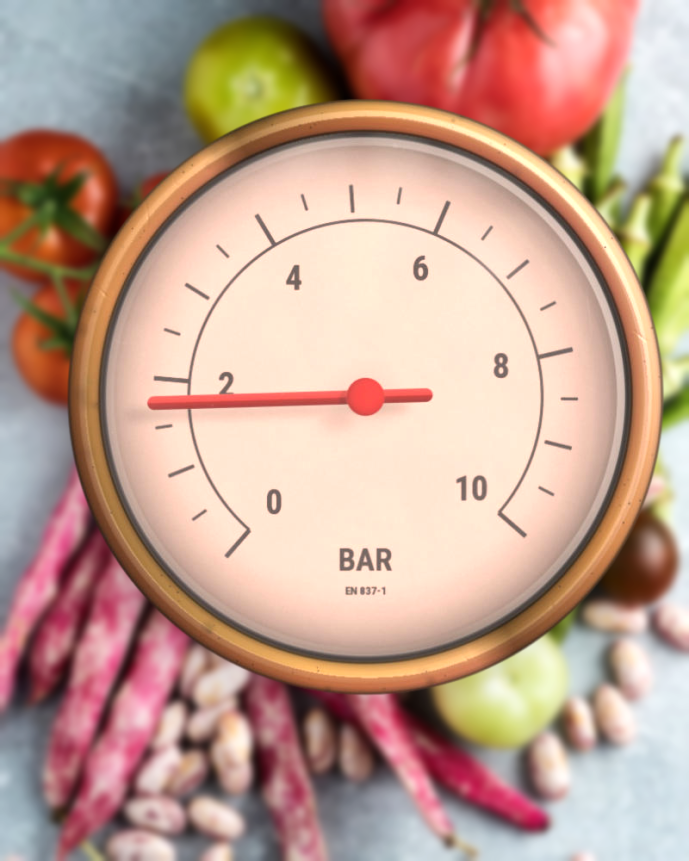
1.75,bar
